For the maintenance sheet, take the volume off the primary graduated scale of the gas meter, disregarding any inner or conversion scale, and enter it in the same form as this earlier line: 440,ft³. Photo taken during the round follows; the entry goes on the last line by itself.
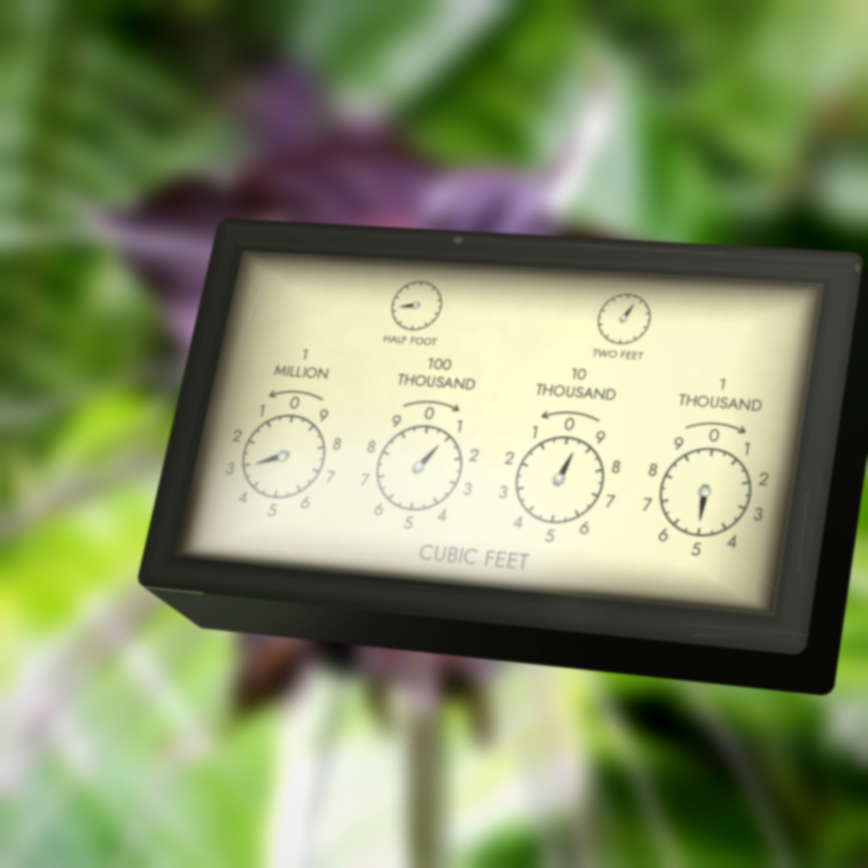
309500,ft³
